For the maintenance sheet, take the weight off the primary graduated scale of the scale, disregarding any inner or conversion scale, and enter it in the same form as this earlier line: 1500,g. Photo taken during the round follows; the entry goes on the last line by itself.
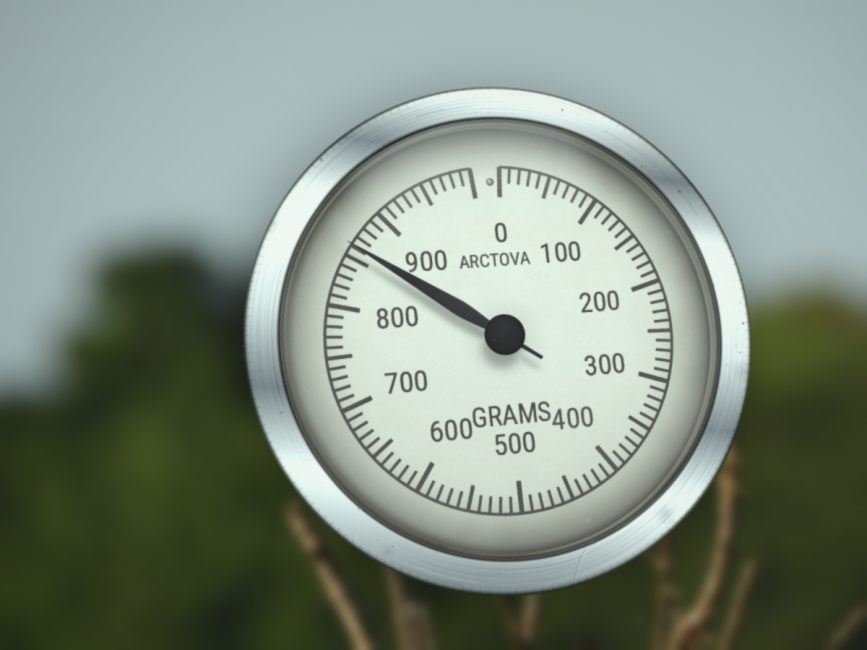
860,g
